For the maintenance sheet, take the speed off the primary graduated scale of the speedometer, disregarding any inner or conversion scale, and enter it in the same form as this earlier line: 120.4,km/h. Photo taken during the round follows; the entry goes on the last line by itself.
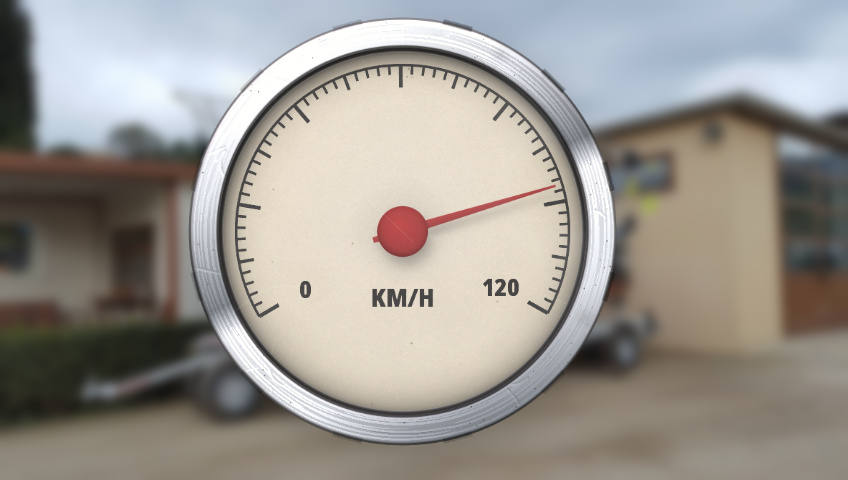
97,km/h
